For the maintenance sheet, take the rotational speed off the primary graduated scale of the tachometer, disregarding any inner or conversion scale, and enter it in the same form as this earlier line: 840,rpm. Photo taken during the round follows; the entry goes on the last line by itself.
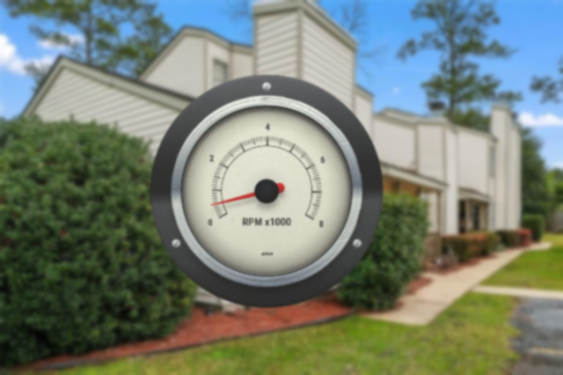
500,rpm
